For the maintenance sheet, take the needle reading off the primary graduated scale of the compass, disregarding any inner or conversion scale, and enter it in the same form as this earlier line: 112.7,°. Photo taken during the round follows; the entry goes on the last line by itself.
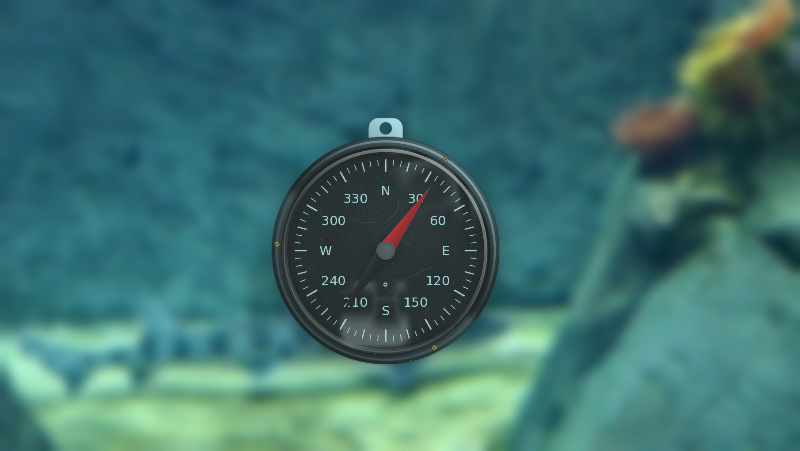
35,°
